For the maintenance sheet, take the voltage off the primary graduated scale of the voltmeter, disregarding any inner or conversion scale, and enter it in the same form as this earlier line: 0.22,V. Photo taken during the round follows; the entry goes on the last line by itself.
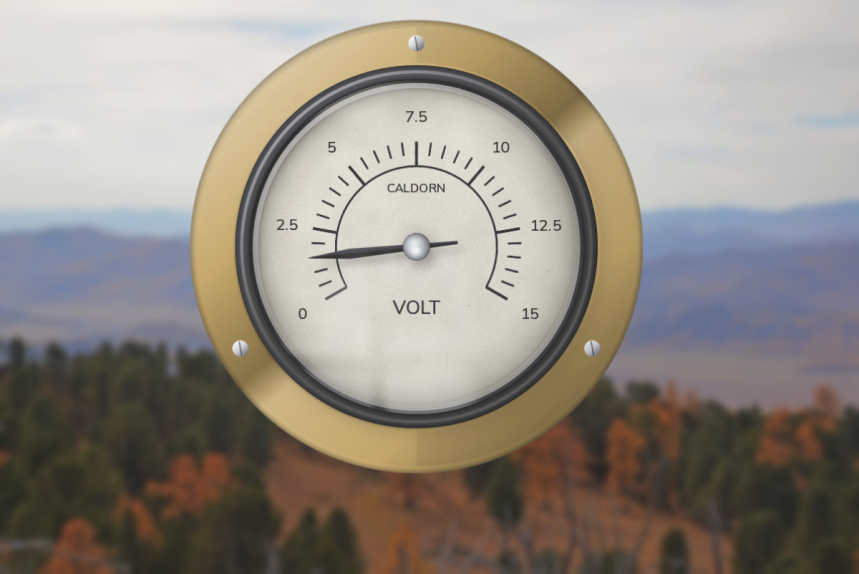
1.5,V
